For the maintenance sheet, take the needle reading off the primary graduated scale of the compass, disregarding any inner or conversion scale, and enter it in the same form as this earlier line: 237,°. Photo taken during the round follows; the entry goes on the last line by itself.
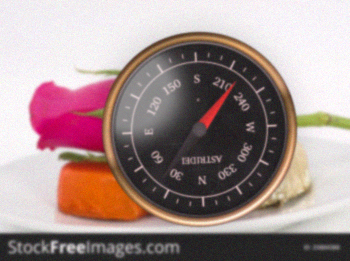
220,°
